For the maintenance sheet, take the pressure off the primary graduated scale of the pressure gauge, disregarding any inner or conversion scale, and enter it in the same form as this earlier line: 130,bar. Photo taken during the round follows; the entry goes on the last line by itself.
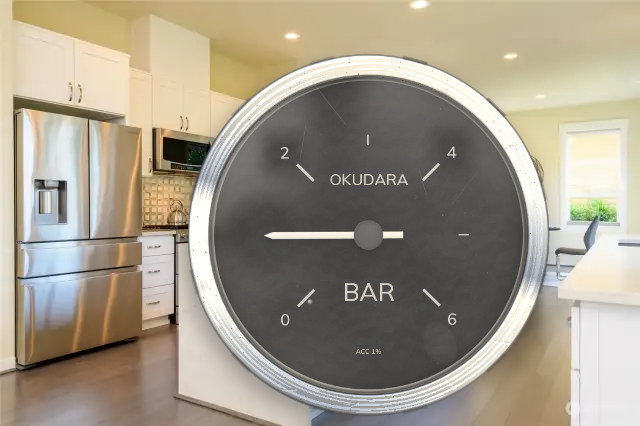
1,bar
